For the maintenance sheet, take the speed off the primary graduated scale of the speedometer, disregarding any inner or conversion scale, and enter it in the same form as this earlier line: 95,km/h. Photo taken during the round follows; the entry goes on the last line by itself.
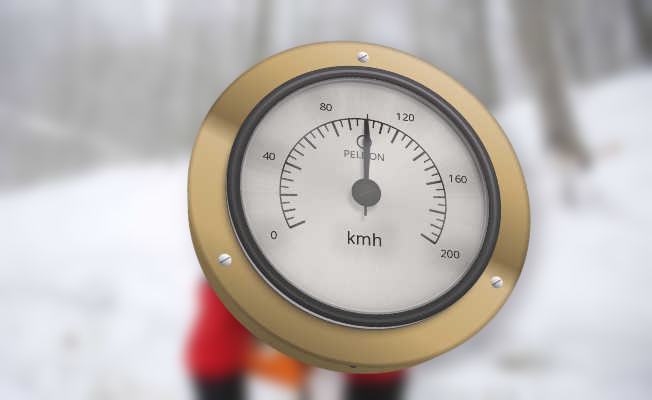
100,km/h
